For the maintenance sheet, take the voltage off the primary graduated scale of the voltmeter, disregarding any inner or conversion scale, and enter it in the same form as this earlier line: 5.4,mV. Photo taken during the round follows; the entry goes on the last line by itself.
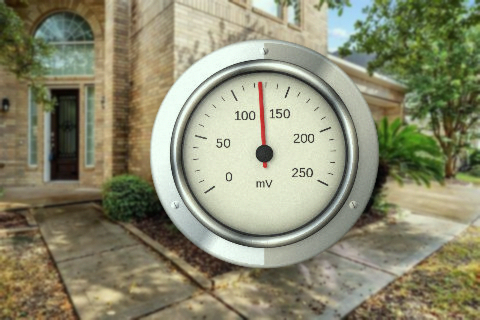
125,mV
